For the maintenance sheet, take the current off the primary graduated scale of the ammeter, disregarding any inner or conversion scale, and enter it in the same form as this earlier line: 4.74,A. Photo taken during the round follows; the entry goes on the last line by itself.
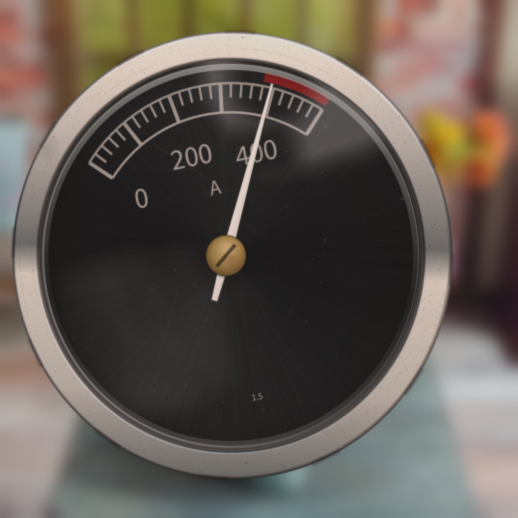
400,A
